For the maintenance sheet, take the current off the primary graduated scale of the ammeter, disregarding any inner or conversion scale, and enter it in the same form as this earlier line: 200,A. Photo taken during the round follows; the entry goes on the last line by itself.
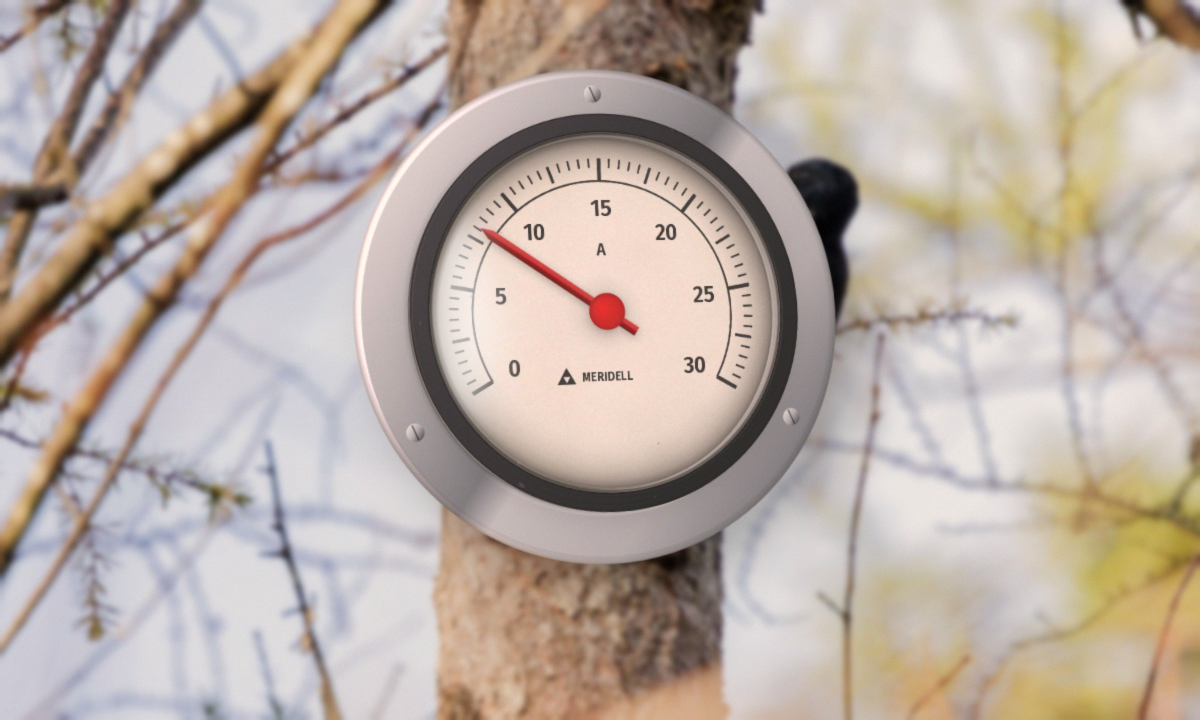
8,A
